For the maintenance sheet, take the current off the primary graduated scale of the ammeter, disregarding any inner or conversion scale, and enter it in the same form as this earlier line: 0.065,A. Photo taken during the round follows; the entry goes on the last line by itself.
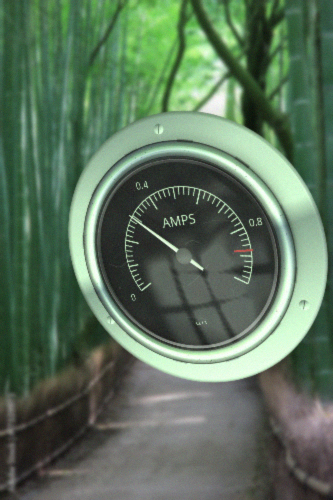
0.3,A
